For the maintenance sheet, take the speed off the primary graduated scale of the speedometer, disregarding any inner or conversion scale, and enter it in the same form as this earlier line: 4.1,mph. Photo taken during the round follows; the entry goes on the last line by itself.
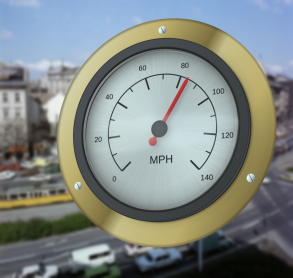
85,mph
